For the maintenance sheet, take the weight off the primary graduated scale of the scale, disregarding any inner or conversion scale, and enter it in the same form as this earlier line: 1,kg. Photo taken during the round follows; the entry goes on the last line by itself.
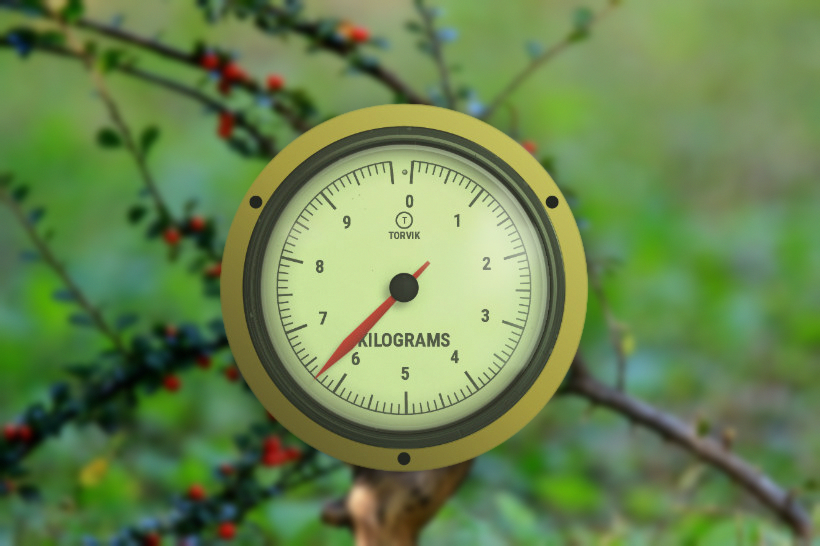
6.3,kg
